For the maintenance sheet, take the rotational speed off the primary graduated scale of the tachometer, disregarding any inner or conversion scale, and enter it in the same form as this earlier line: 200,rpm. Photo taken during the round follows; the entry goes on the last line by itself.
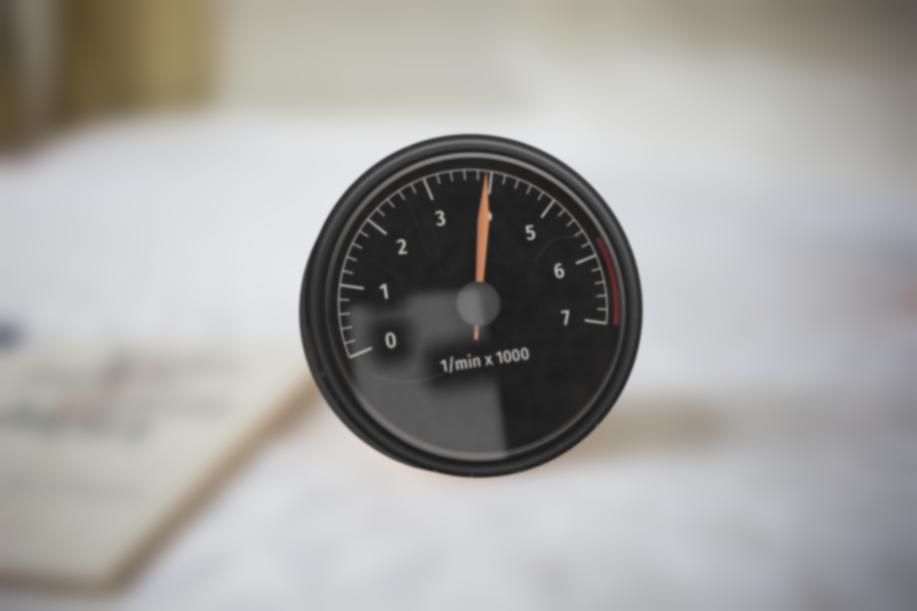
3900,rpm
